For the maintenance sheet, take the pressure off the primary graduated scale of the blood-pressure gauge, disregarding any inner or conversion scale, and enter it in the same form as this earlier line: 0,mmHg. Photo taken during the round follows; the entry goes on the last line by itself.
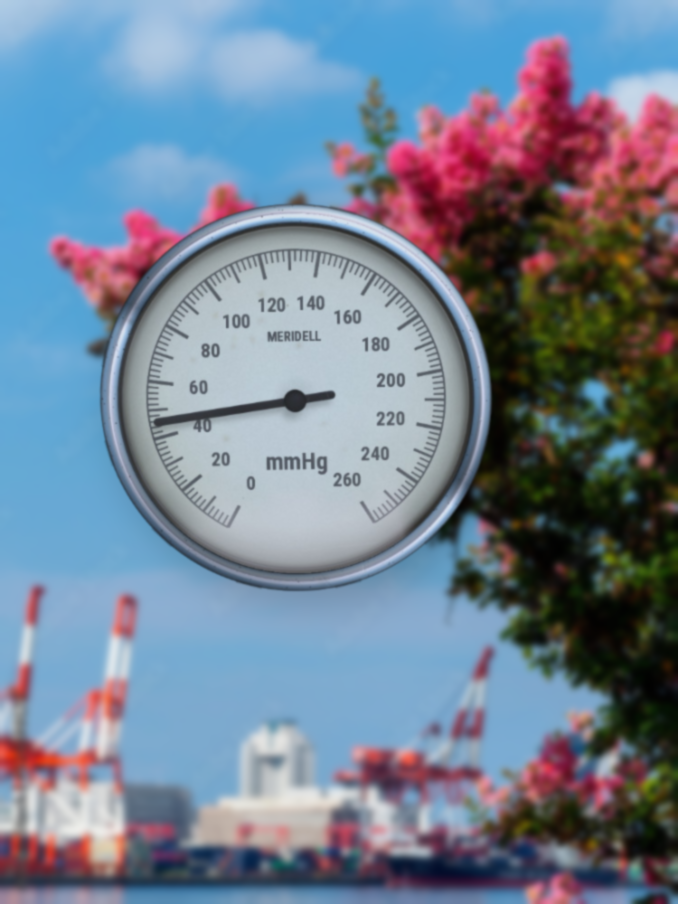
46,mmHg
